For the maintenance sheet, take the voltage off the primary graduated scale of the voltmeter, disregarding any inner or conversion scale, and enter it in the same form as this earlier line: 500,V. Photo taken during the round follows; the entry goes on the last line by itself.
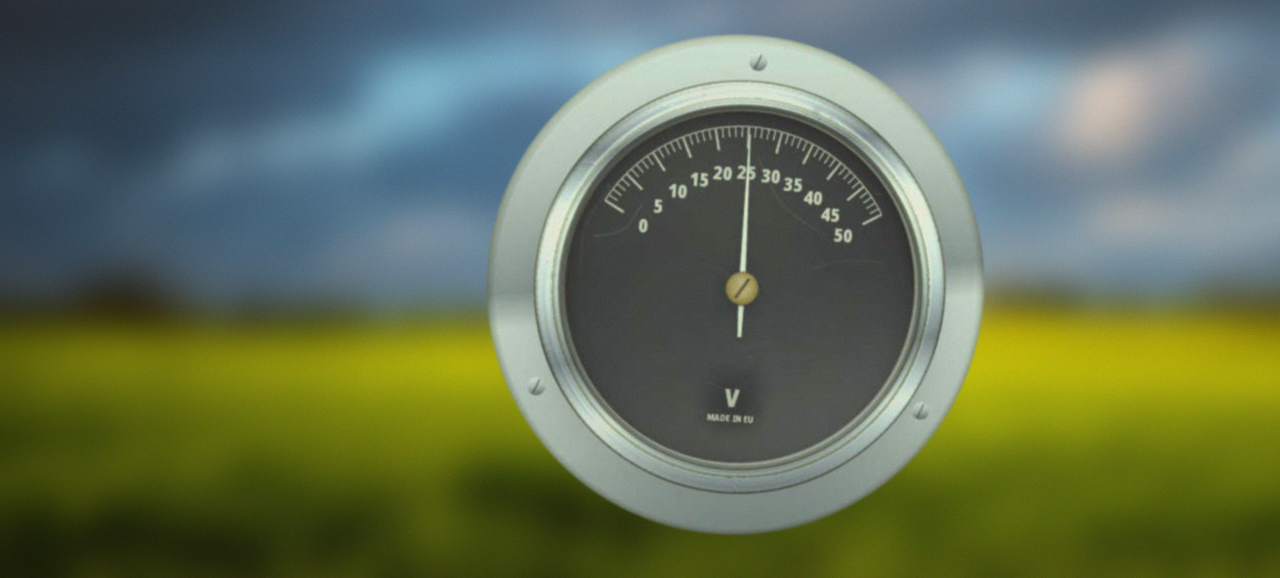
25,V
